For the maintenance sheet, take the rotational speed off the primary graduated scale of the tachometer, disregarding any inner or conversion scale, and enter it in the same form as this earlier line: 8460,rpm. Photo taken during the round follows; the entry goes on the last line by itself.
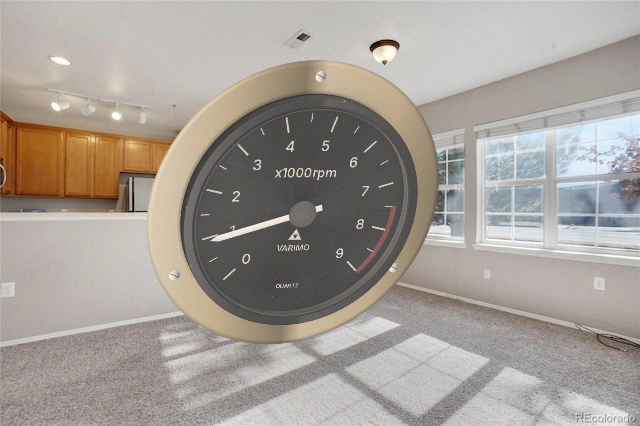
1000,rpm
